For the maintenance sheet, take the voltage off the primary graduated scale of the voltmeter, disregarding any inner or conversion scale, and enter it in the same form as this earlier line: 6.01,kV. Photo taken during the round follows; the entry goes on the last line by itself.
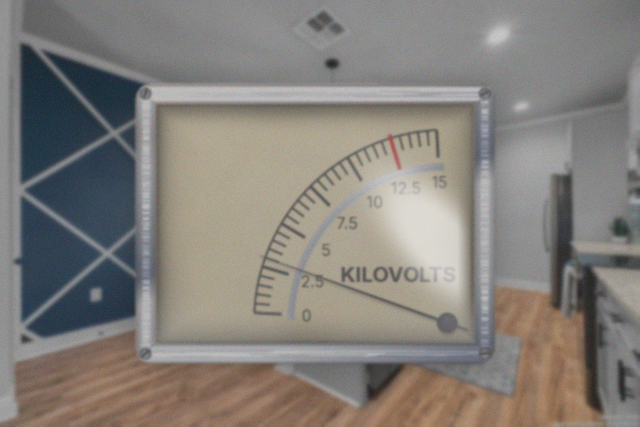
3,kV
